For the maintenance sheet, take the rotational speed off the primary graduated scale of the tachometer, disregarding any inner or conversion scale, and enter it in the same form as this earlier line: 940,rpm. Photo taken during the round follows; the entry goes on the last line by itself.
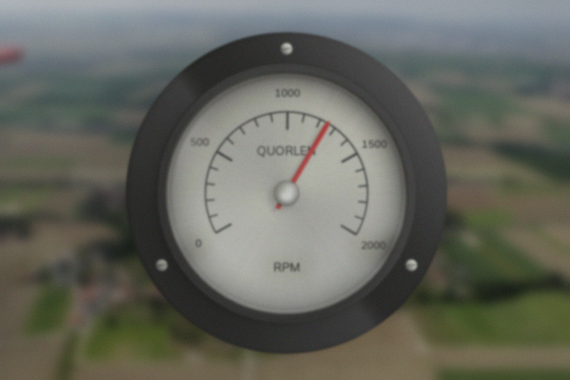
1250,rpm
